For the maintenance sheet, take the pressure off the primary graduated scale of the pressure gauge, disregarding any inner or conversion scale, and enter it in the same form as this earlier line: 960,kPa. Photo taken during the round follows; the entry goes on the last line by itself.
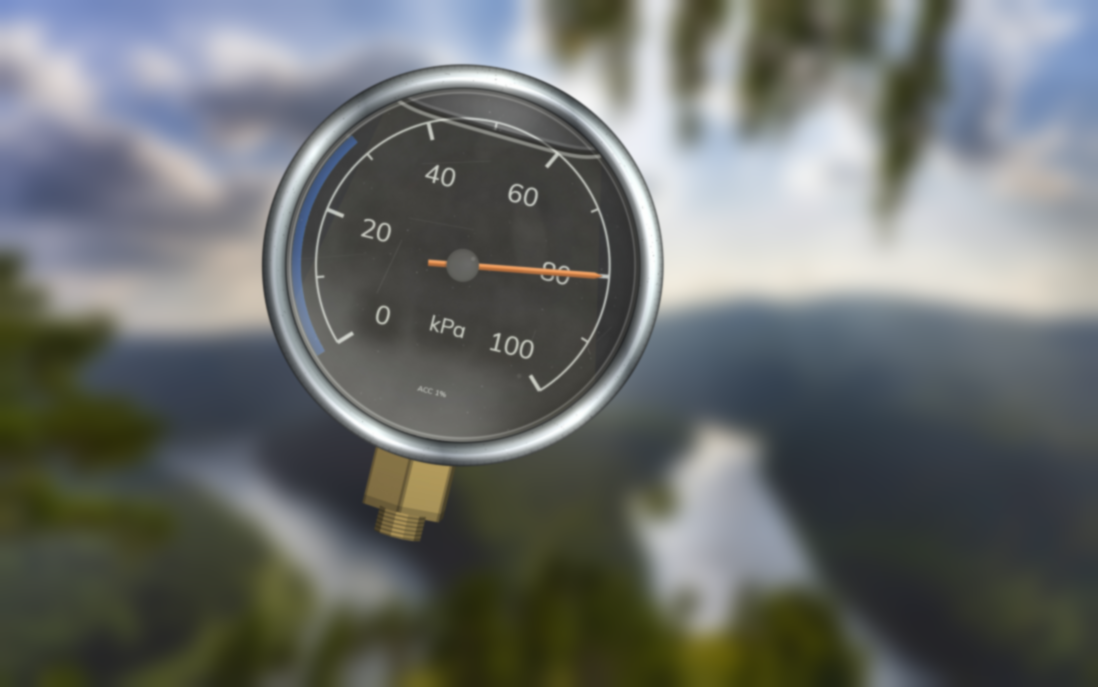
80,kPa
